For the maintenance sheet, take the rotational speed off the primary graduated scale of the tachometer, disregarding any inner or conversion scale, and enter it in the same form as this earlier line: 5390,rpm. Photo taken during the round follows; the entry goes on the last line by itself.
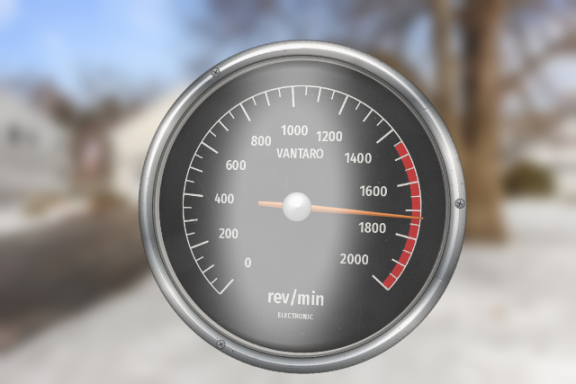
1725,rpm
